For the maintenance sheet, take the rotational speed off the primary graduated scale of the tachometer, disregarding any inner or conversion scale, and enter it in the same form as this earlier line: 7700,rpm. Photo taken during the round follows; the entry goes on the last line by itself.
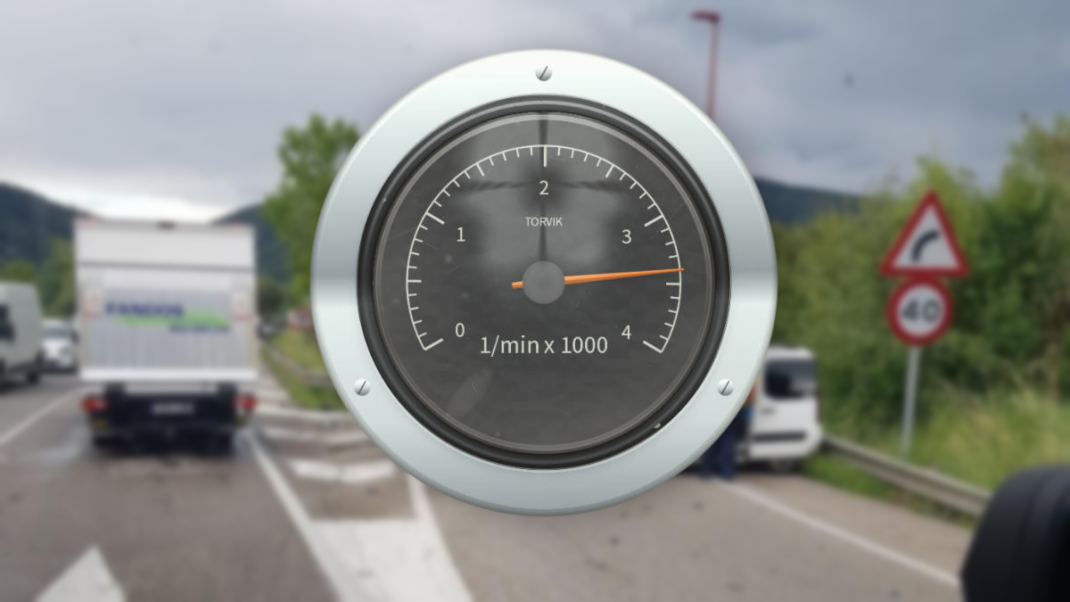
3400,rpm
